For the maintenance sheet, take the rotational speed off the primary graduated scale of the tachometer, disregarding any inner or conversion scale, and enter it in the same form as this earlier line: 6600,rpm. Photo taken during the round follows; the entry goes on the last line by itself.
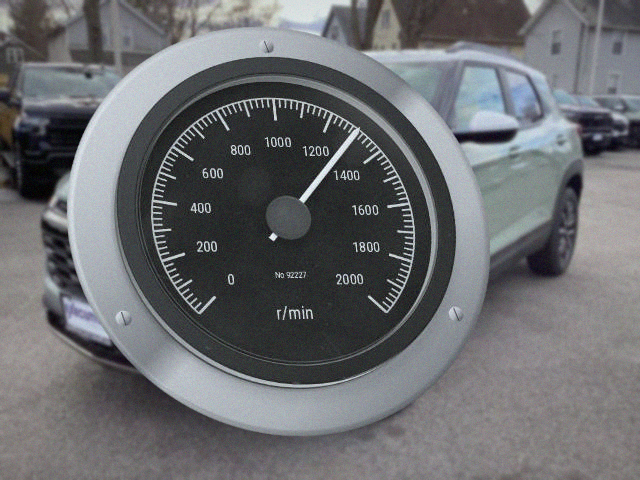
1300,rpm
